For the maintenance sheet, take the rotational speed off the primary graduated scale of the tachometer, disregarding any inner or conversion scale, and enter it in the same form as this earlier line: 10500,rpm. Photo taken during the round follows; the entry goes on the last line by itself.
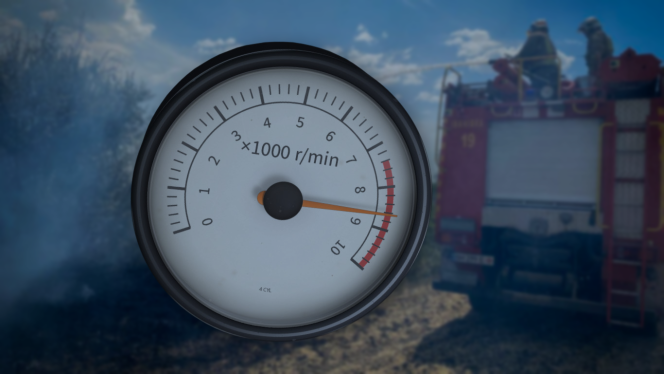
8600,rpm
